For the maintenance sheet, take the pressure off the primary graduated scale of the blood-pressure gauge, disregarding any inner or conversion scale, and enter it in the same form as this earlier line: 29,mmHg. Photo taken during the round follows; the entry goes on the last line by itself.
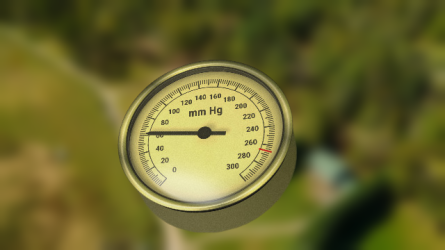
60,mmHg
